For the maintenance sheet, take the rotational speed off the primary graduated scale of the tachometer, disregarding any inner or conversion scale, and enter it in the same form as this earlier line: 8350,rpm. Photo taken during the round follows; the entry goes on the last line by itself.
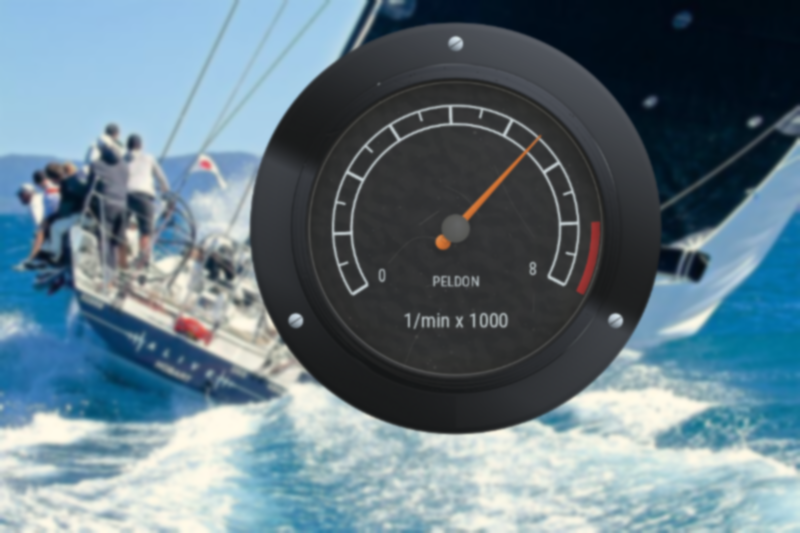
5500,rpm
